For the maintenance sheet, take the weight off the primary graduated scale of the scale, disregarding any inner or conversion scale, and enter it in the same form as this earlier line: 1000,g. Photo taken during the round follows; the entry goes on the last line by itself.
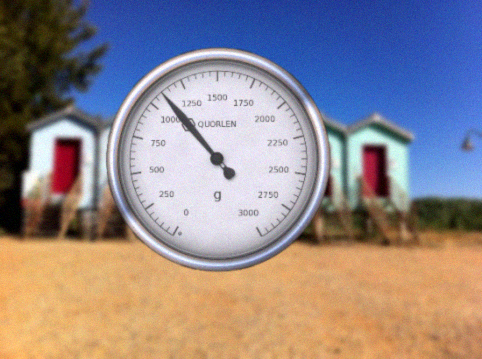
1100,g
